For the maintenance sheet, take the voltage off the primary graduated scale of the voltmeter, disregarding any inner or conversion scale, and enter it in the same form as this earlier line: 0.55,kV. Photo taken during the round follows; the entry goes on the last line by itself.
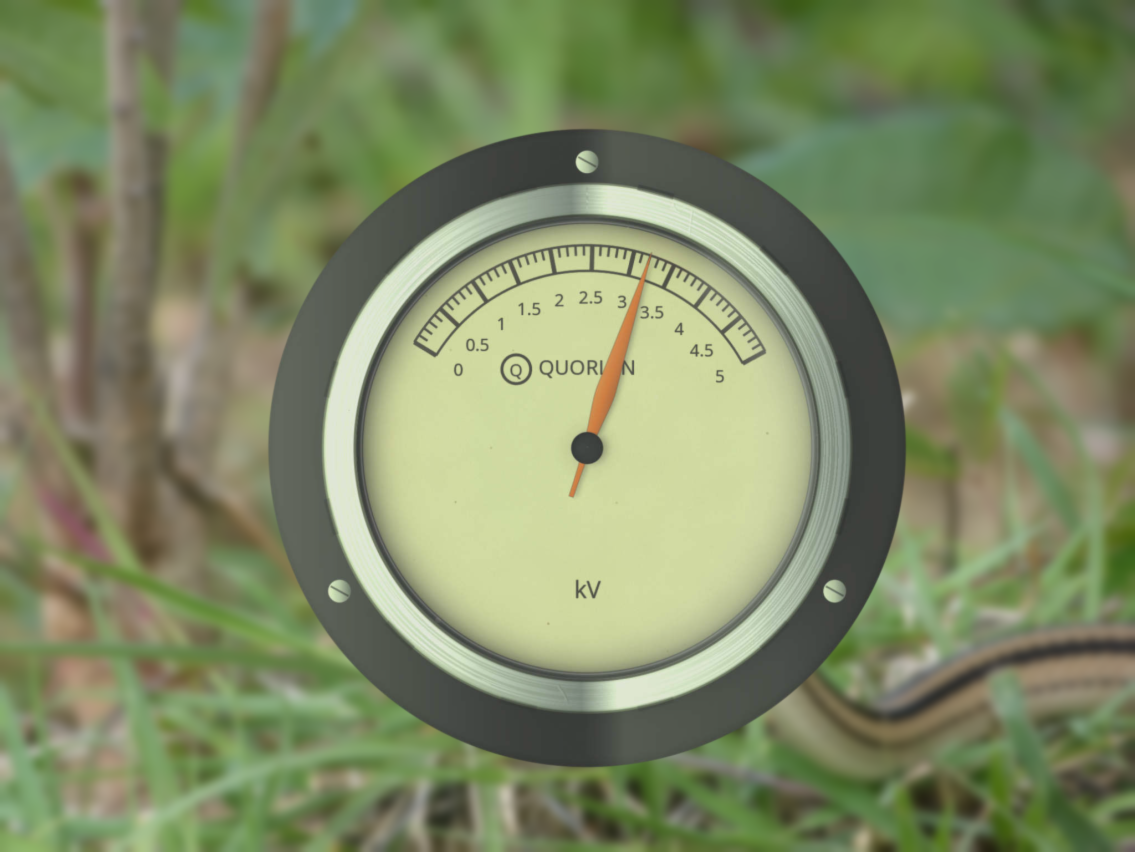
3.2,kV
